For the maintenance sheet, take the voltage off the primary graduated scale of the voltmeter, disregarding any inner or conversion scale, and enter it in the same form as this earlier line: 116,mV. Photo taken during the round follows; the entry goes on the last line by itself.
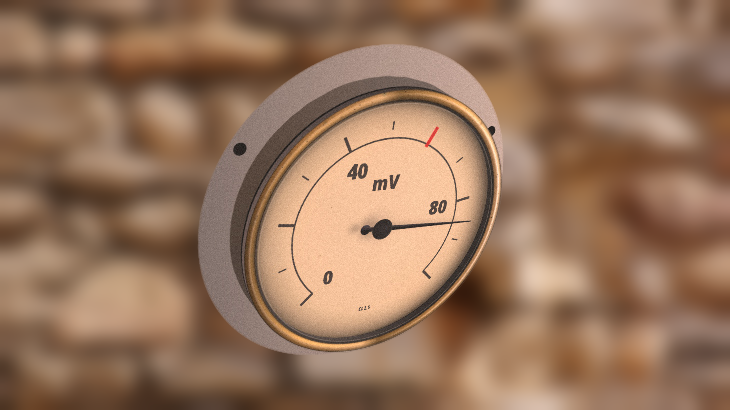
85,mV
